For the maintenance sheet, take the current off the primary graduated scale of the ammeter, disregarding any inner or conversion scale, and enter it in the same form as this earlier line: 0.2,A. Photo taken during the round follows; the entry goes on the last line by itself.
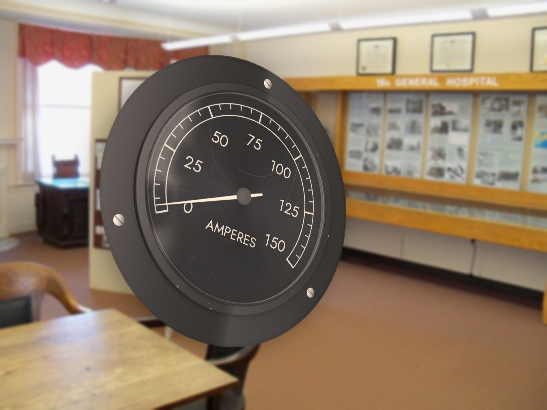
2.5,A
